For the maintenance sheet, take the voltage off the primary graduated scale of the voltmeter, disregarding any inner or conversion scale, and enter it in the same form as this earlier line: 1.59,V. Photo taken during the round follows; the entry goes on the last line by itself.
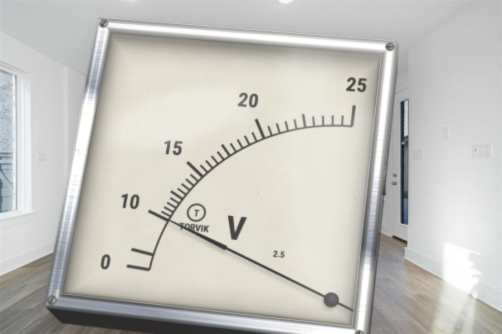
10,V
